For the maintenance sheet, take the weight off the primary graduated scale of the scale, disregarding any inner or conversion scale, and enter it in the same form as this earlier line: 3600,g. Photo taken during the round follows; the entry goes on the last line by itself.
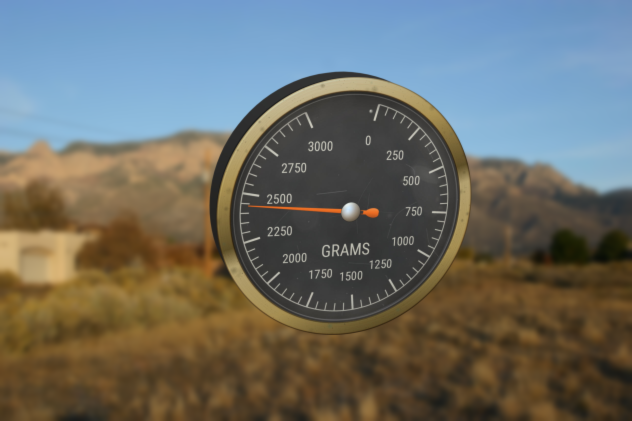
2450,g
